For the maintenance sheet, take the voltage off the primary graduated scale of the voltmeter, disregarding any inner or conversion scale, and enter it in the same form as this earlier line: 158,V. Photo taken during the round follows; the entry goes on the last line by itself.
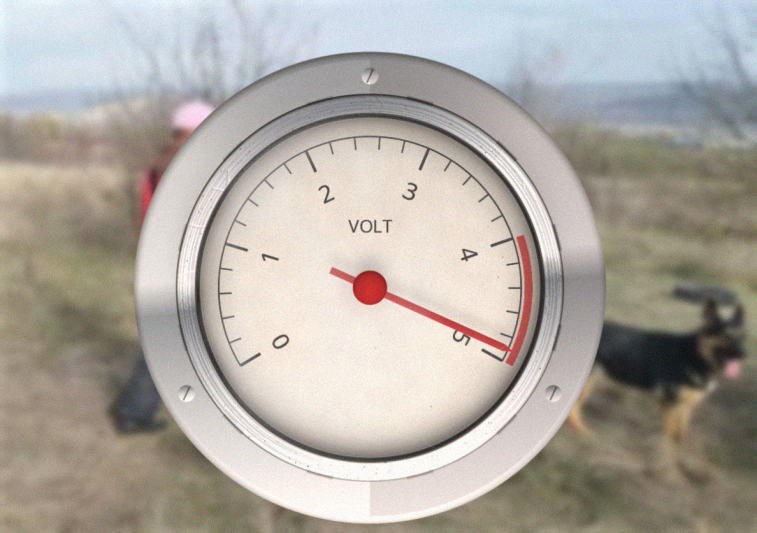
4.9,V
